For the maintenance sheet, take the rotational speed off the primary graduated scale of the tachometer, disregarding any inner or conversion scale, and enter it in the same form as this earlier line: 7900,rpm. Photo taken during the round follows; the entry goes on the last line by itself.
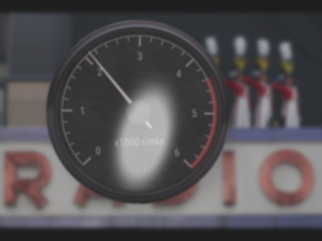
2100,rpm
